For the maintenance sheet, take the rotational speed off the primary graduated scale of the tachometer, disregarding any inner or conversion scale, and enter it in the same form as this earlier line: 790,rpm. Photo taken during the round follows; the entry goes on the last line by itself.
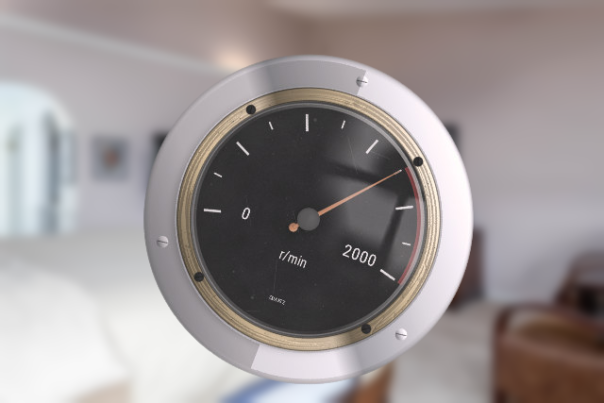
1400,rpm
